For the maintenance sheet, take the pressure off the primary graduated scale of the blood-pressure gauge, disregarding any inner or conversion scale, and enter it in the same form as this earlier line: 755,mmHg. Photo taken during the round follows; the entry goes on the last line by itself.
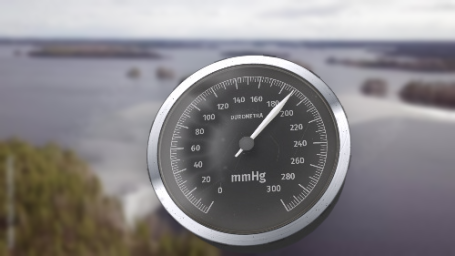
190,mmHg
